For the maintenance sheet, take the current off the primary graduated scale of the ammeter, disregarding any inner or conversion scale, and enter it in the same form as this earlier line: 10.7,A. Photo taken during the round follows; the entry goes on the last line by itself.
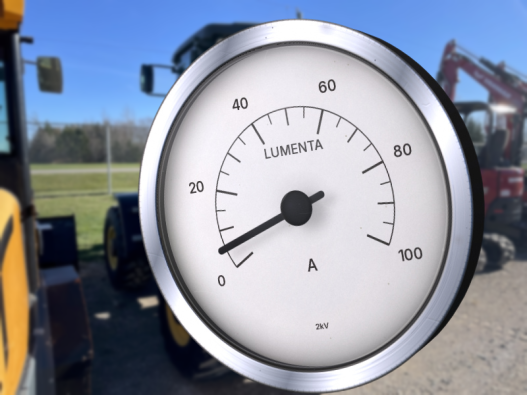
5,A
